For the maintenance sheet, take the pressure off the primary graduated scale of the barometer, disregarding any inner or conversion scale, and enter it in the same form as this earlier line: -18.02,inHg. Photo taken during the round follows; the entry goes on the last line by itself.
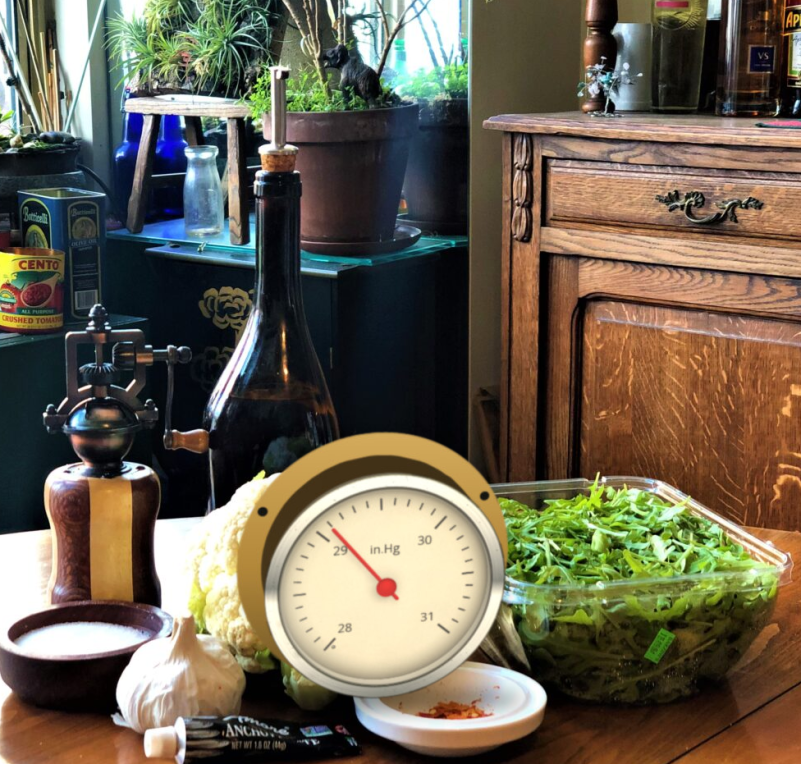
29.1,inHg
